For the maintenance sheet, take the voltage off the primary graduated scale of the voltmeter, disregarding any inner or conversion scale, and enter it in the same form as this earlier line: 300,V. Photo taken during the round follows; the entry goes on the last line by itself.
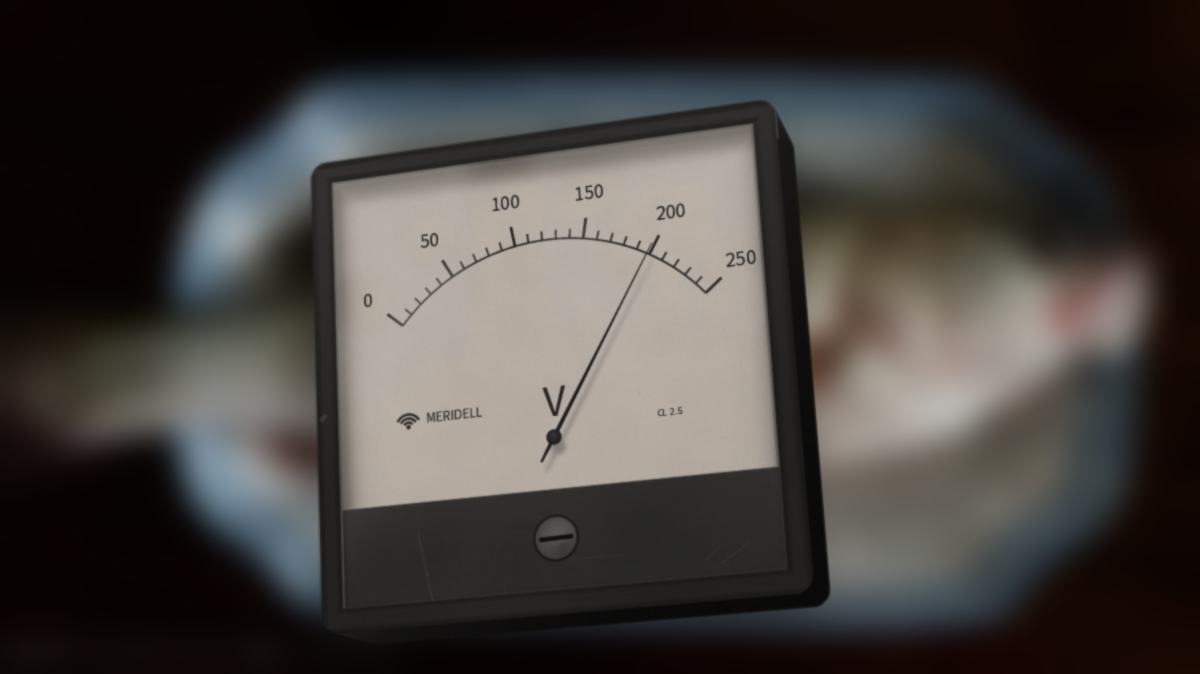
200,V
